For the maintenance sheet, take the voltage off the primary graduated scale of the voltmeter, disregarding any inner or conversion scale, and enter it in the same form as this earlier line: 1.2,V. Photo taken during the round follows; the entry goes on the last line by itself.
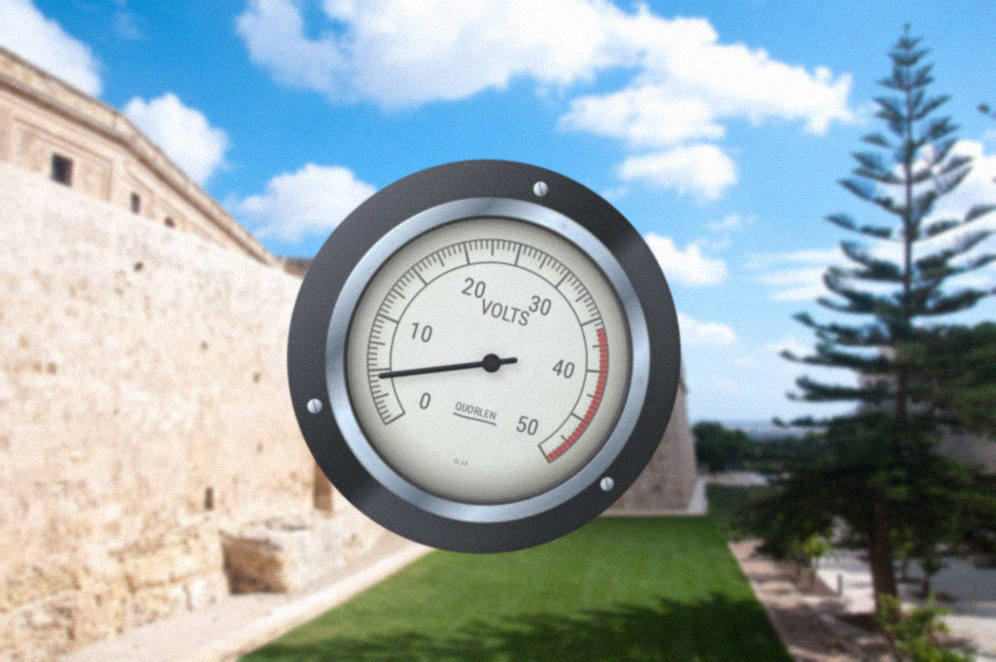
4.5,V
